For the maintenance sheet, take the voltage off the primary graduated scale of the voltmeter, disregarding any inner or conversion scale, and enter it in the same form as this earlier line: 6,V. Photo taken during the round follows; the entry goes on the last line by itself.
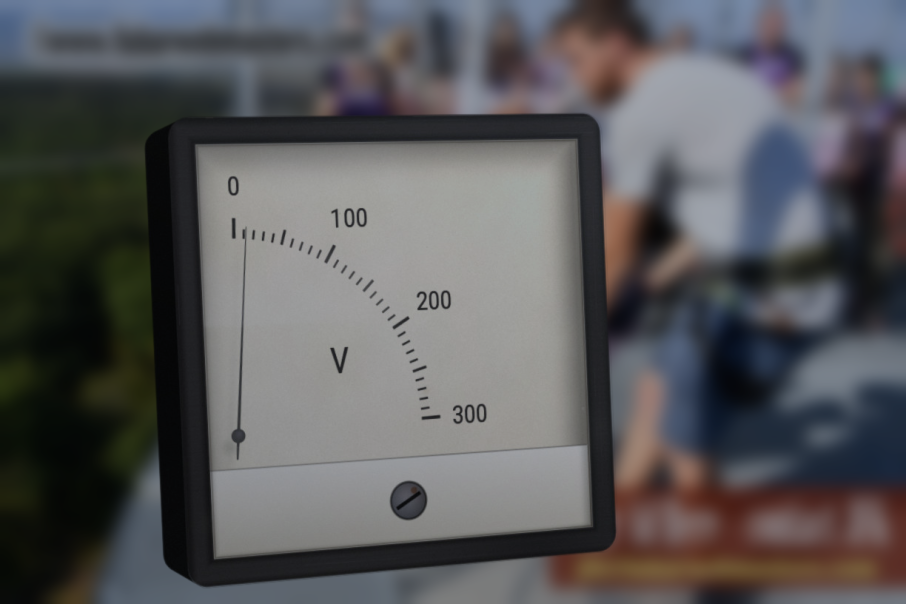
10,V
